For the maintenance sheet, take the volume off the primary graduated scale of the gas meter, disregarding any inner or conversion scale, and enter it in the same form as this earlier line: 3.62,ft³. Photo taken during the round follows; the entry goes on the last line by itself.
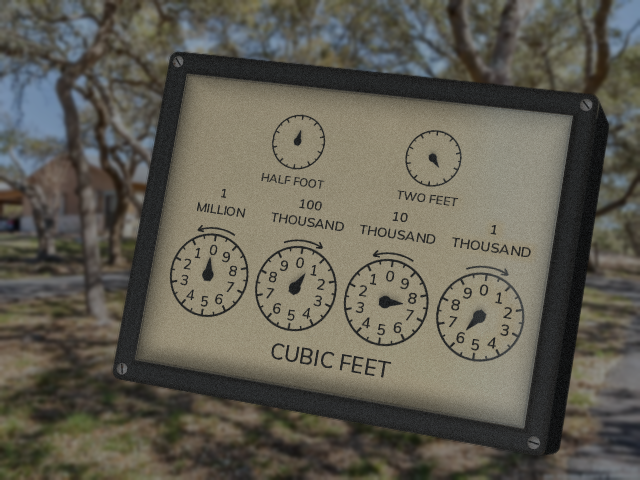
7600,ft³
